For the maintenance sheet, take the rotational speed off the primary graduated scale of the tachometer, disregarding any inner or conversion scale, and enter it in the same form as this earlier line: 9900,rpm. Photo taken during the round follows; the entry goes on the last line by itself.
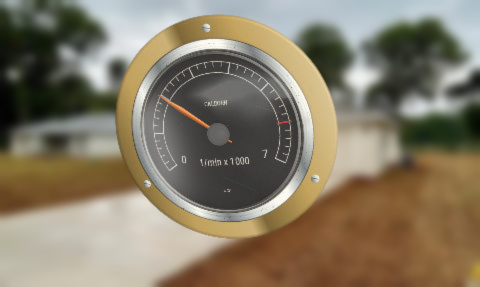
2000,rpm
